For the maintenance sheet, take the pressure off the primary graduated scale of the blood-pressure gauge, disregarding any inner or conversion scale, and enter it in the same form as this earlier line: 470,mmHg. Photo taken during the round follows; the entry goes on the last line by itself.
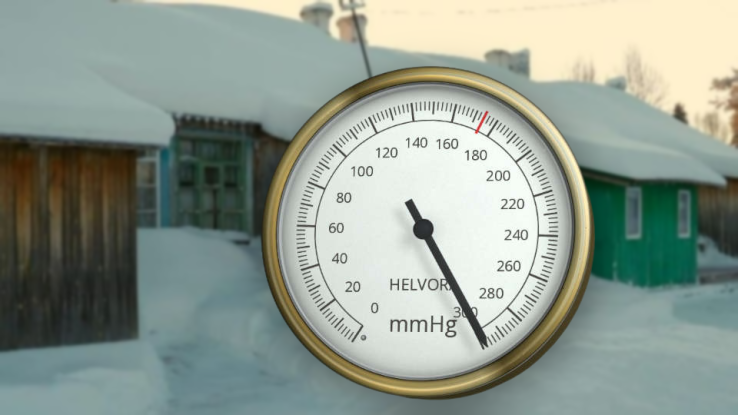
298,mmHg
